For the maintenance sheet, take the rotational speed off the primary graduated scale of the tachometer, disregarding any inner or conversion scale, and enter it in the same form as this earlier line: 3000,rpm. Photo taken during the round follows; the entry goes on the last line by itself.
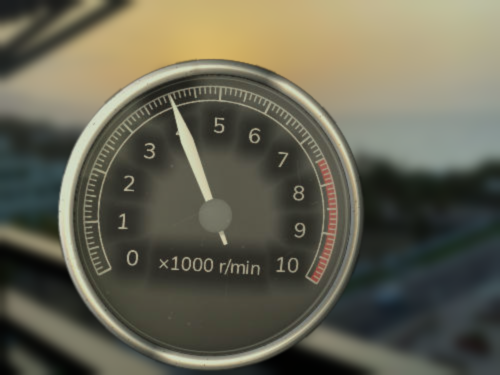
4000,rpm
